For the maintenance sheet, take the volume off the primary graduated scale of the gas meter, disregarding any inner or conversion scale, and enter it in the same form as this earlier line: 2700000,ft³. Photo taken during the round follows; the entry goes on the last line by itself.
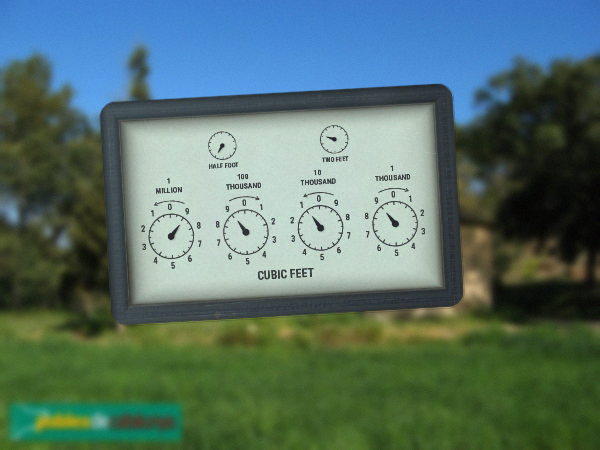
890900,ft³
